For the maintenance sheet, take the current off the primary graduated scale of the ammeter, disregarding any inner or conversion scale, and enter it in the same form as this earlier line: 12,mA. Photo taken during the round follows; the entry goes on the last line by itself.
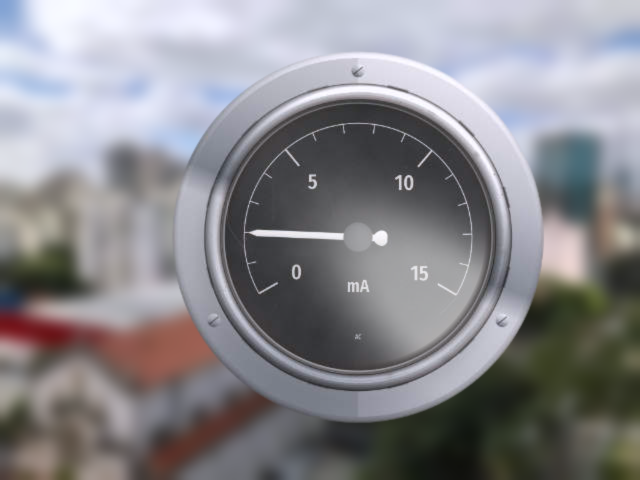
2,mA
